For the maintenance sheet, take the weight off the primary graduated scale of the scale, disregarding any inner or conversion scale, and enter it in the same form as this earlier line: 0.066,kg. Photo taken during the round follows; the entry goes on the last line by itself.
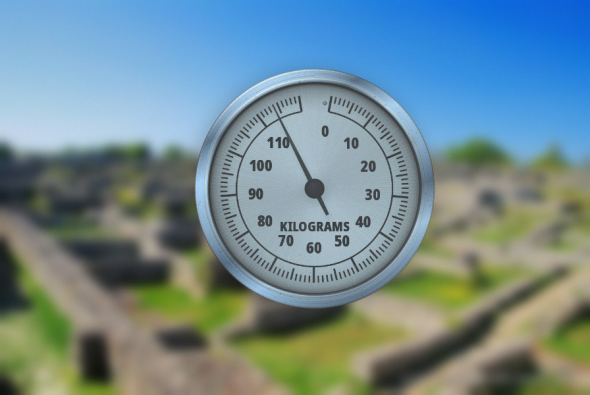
114,kg
